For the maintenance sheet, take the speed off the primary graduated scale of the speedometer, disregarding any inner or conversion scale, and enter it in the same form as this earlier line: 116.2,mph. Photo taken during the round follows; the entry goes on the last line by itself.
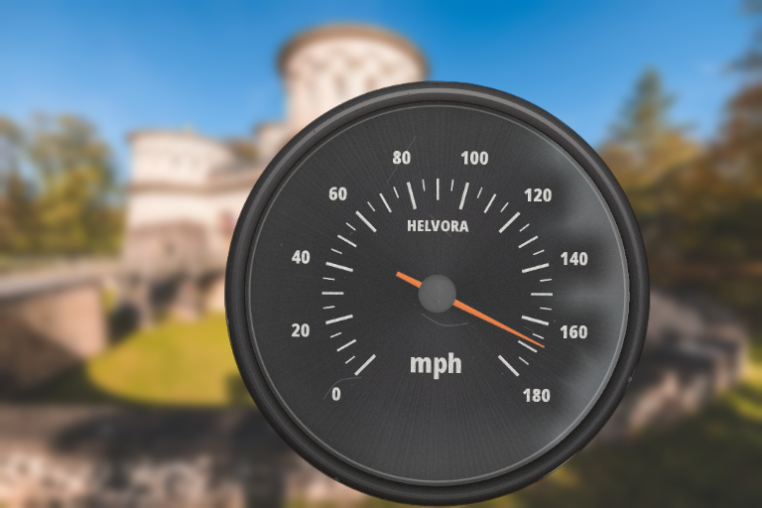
167.5,mph
